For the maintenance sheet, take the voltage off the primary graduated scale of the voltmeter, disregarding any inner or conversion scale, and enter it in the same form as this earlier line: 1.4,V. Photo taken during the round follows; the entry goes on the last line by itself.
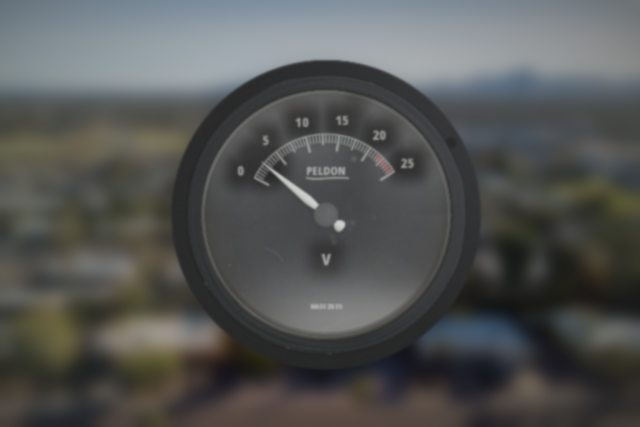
2.5,V
